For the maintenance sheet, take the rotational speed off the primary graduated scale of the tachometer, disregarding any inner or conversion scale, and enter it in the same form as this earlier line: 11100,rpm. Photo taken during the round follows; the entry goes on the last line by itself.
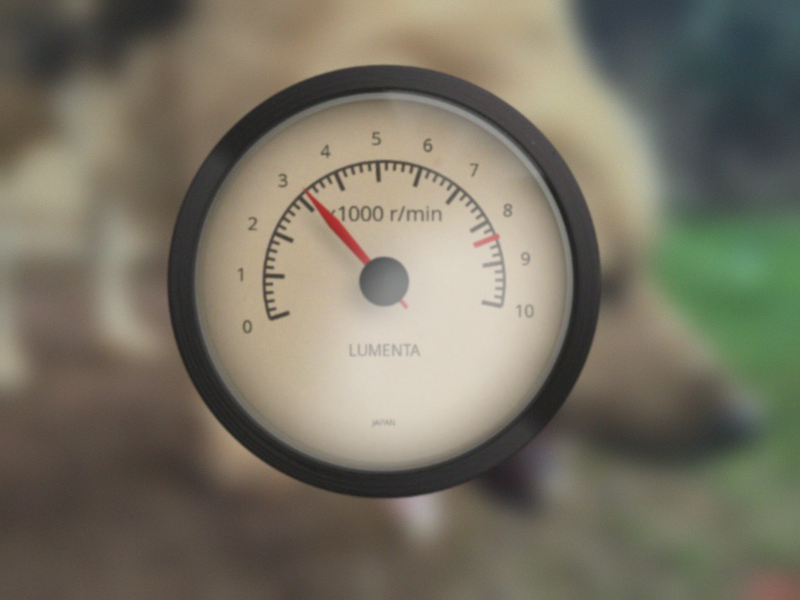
3200,rpm
